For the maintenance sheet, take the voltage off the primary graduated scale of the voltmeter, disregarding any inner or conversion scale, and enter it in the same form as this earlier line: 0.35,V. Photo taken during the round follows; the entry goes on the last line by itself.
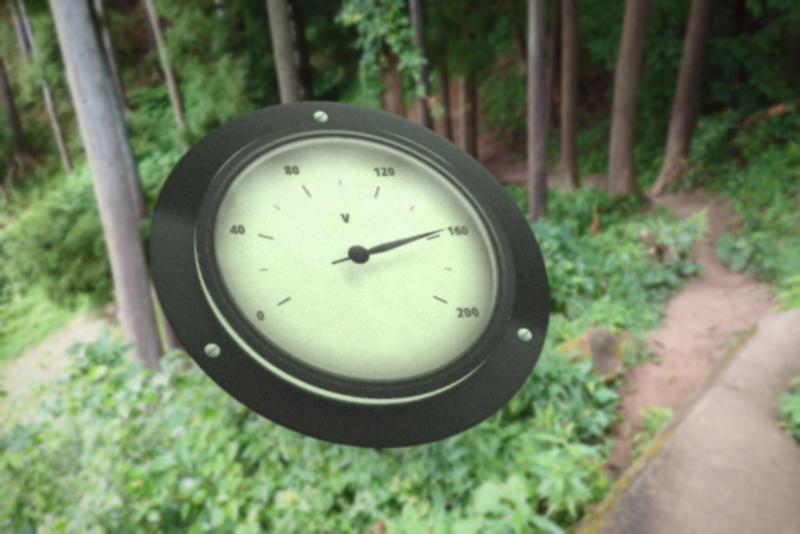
160,V
